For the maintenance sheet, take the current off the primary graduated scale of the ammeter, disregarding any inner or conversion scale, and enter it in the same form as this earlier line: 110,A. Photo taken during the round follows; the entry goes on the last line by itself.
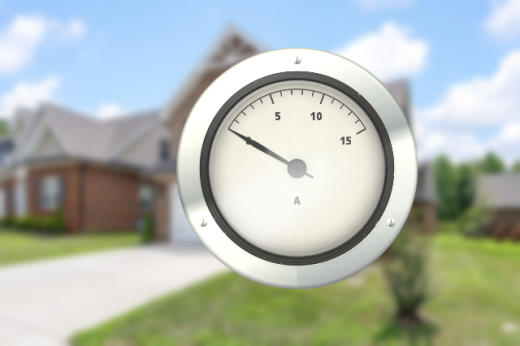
0,A
